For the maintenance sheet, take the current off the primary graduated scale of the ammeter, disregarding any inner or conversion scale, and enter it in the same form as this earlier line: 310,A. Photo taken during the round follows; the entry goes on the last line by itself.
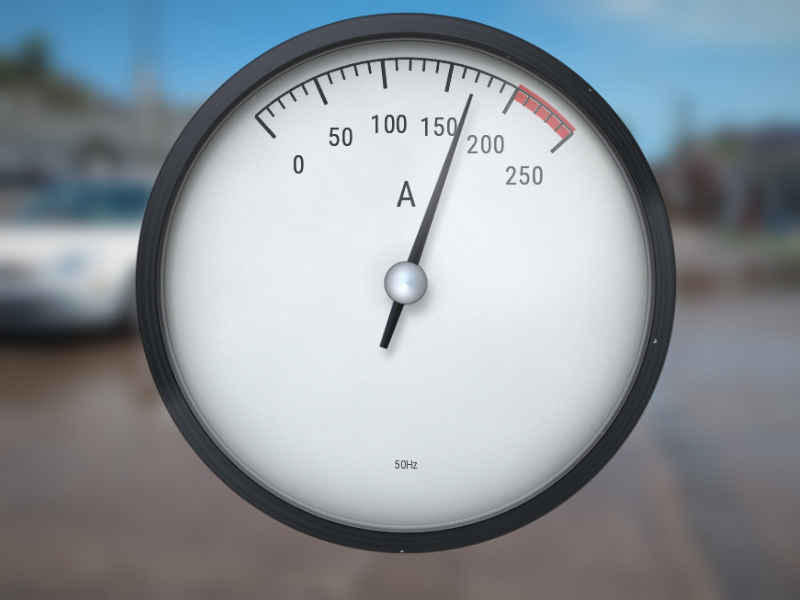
170,A
